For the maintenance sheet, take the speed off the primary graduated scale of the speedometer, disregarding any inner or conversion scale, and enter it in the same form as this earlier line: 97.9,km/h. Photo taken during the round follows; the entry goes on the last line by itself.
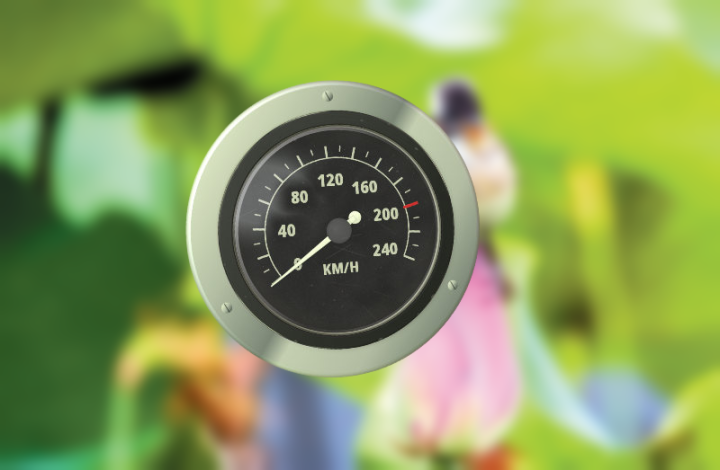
0,km/h
